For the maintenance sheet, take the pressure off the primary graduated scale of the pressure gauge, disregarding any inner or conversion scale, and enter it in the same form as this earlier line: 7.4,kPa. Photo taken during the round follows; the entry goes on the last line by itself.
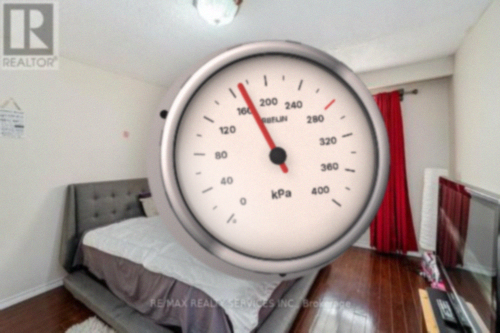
170,kPa
